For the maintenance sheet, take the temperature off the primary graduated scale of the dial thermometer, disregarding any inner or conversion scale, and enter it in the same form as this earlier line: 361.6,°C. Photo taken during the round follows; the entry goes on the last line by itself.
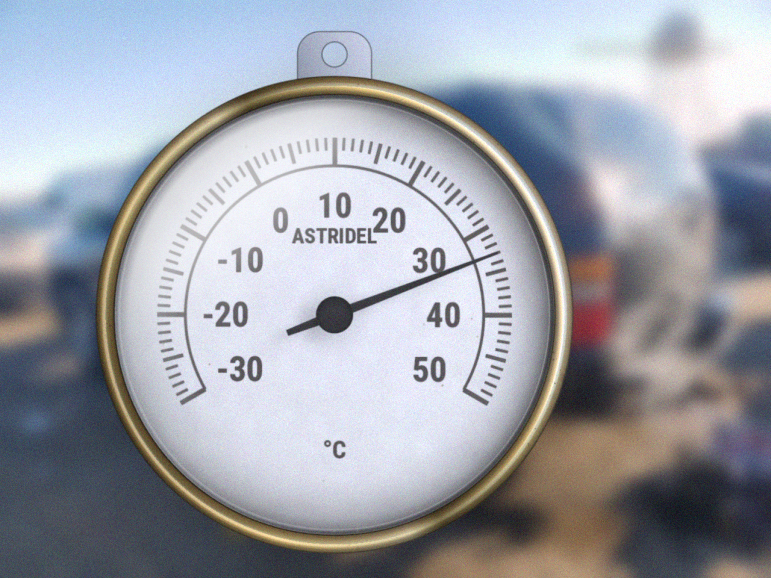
33,°C
